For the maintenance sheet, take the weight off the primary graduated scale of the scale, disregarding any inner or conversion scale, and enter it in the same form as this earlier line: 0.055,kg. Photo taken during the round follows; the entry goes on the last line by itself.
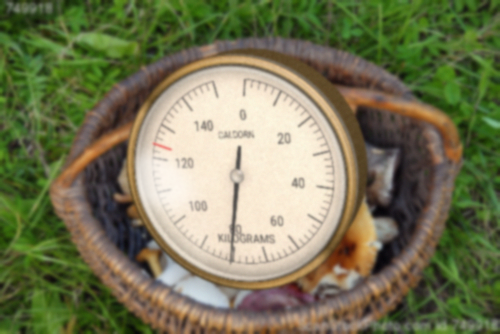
80,kg
